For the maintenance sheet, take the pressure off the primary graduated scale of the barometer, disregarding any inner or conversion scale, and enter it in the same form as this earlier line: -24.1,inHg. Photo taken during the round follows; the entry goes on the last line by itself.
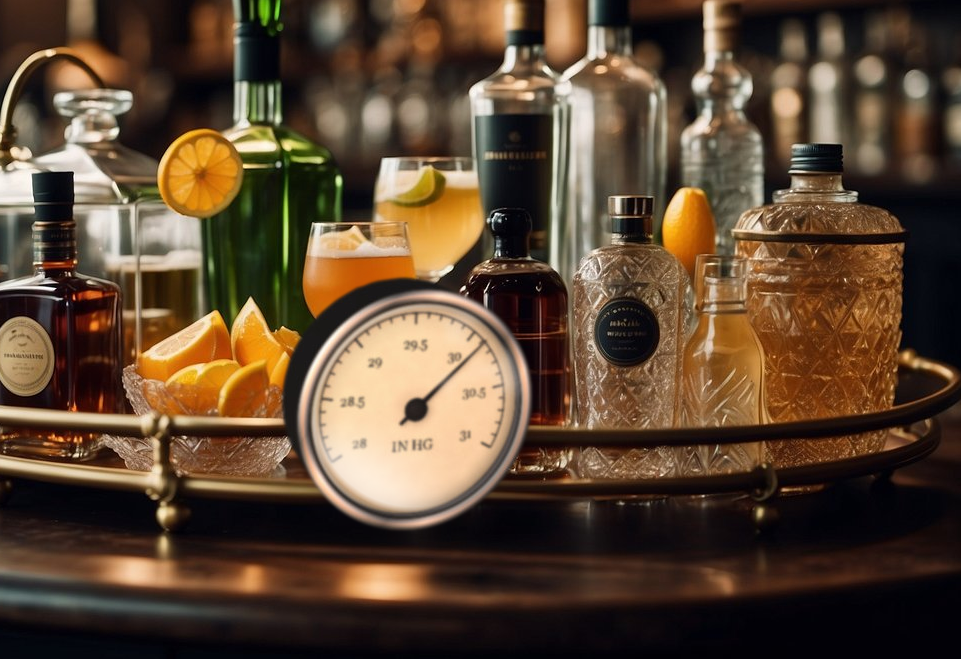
30.1,inHg
